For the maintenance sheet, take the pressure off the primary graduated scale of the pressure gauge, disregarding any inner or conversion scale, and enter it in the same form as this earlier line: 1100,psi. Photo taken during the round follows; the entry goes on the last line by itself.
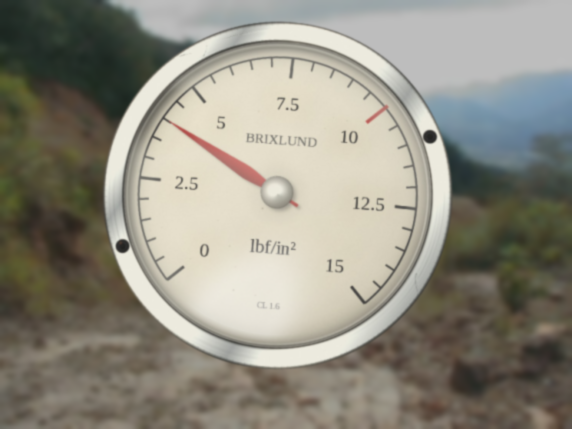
4,psi
